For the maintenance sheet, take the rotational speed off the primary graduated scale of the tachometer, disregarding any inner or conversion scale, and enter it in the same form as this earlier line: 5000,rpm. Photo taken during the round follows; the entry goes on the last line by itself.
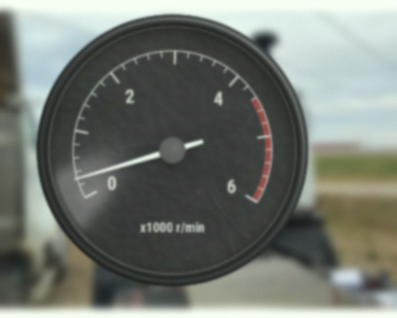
300,rpm
